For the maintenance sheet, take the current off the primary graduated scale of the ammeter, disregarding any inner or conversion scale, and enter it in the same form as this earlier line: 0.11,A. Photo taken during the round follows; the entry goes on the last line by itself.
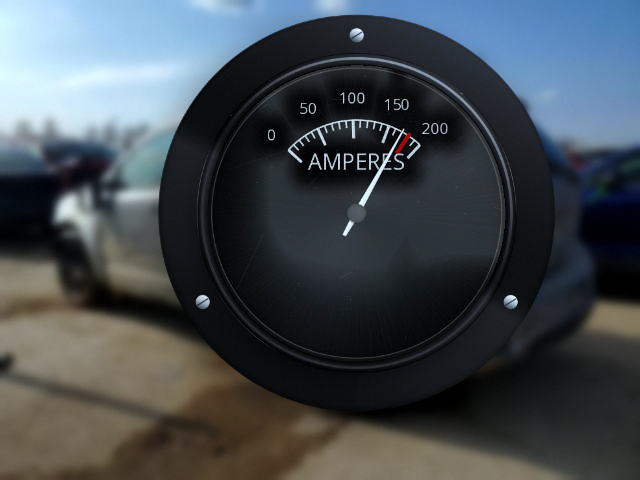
170,A
